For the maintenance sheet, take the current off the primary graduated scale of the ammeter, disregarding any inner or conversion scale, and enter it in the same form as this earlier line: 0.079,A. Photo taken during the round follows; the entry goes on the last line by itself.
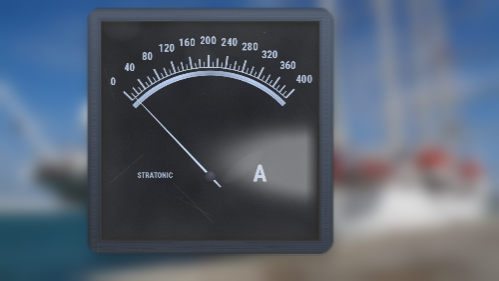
10,A
